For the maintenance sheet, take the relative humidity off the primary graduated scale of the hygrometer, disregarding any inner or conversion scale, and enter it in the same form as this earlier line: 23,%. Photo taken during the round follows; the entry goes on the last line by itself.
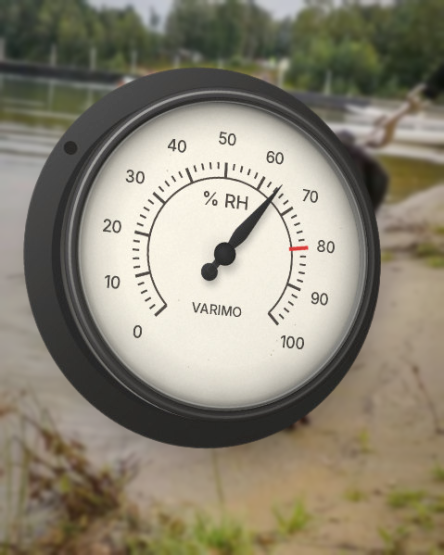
64,%
